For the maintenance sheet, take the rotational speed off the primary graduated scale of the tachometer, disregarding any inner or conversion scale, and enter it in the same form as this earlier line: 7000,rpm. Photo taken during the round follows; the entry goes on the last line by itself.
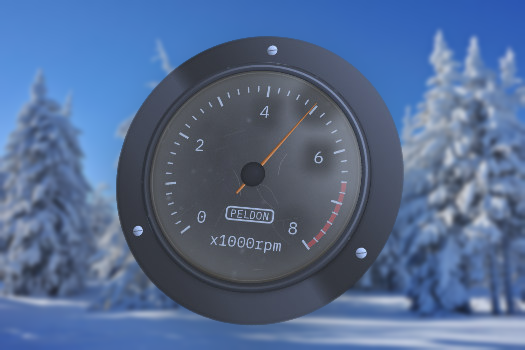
5000,rpm
